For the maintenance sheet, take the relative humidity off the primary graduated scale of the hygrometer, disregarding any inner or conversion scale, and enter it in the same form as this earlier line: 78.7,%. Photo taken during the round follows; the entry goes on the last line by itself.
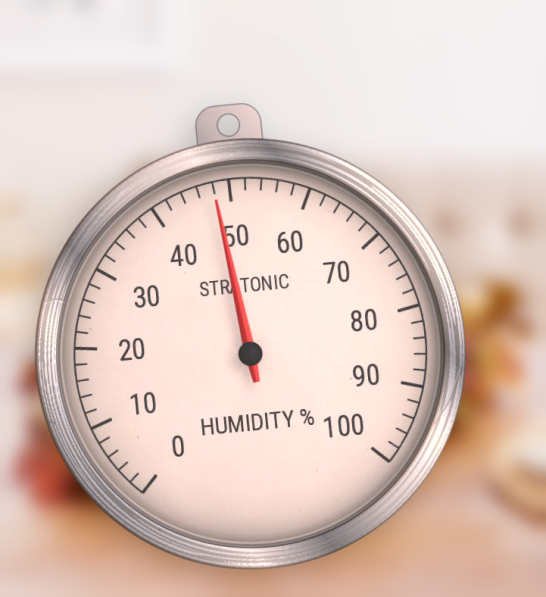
48,%
